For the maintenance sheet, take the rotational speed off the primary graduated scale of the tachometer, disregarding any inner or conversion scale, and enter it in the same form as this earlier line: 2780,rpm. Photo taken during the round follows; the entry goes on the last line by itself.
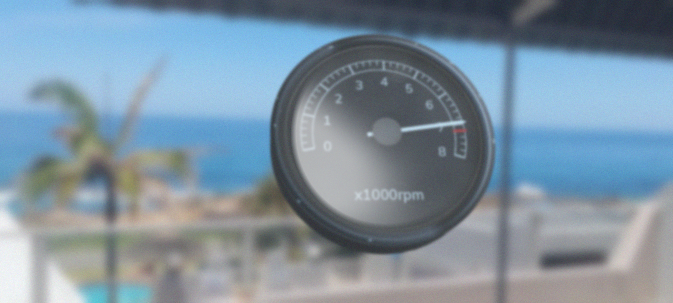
7000,rpm
